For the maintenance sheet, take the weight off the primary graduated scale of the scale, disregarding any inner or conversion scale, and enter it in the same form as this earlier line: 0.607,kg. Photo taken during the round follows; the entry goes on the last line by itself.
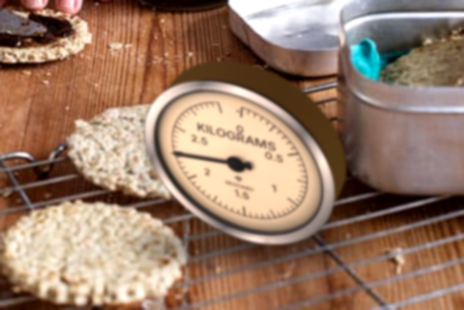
2.25,kg
